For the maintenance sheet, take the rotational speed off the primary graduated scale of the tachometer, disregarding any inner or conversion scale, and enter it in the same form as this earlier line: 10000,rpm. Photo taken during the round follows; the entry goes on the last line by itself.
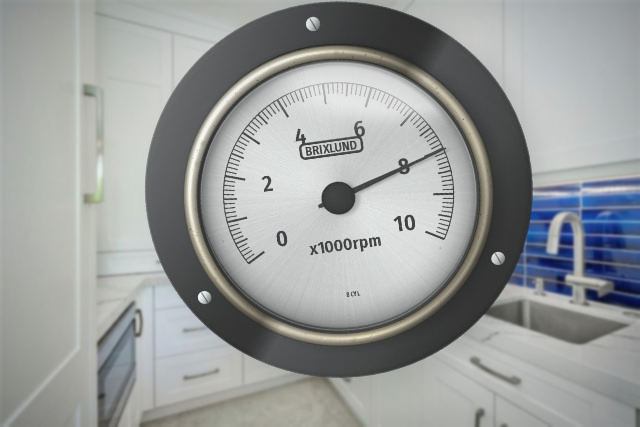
8000,rpm
